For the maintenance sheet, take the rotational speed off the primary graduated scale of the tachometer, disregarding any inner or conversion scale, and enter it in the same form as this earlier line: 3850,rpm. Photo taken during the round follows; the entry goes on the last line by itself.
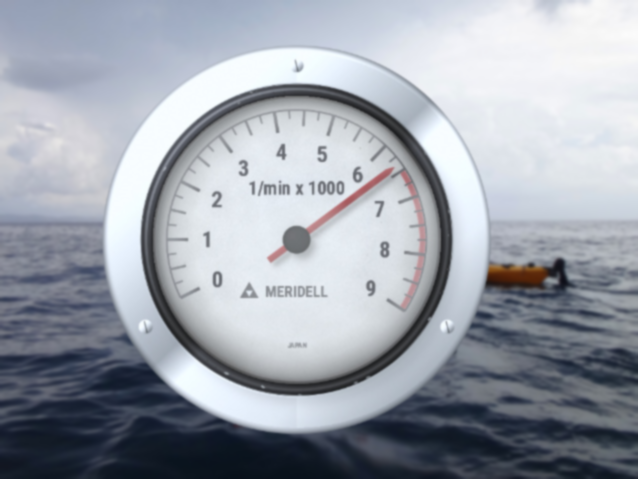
6375,rpm
